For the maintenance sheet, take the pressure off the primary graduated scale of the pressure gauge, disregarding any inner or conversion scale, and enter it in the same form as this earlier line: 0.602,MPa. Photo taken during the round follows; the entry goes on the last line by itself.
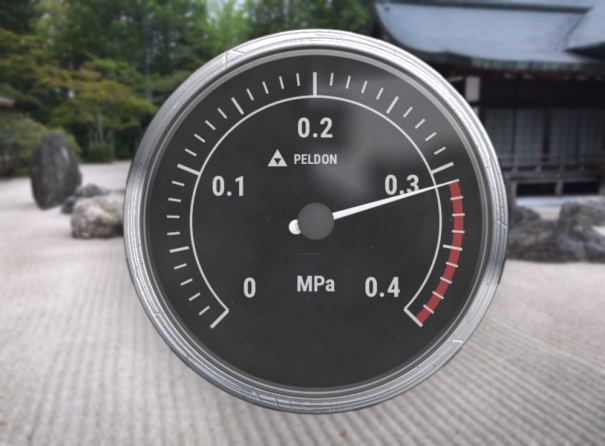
0.31,MPa
